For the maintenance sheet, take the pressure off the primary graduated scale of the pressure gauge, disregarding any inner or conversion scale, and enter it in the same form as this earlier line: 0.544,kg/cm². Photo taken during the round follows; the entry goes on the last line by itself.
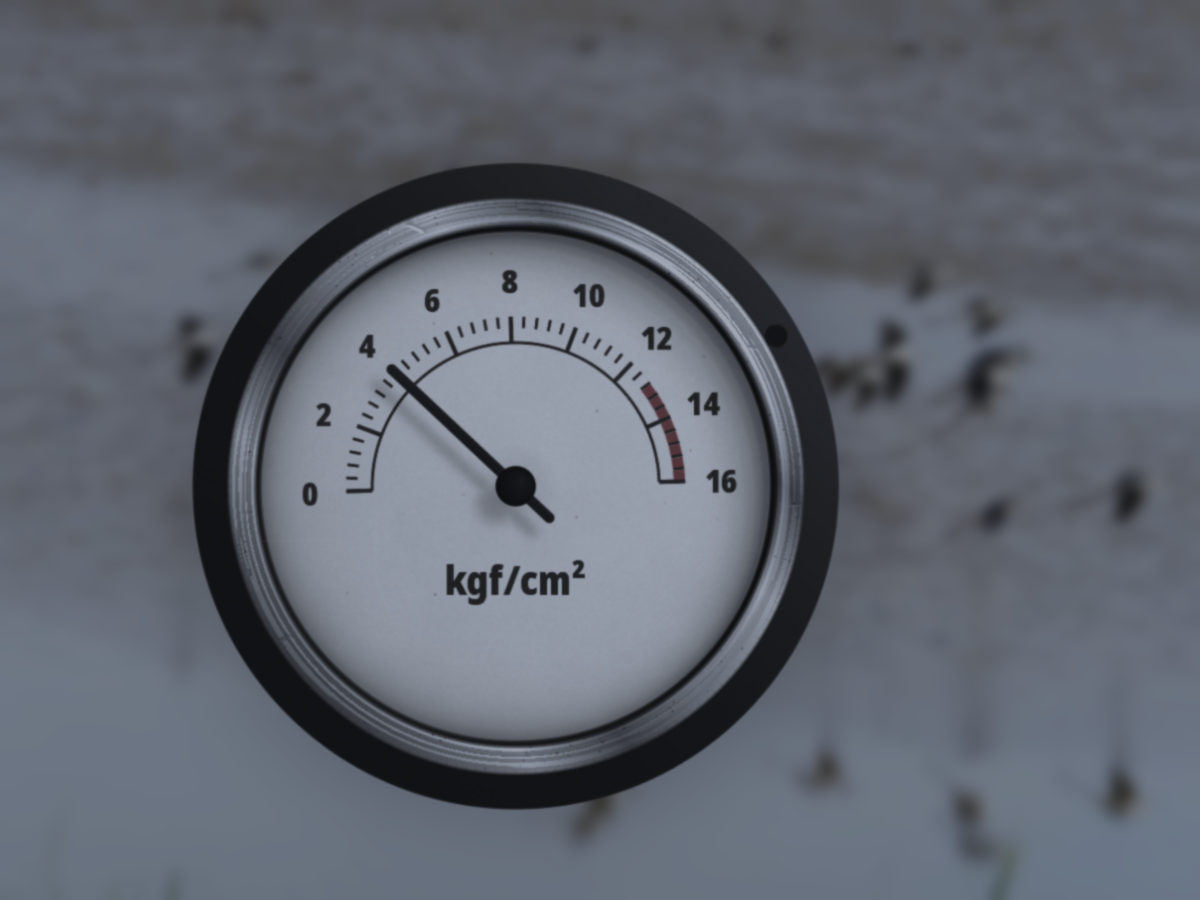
4,kg/cm²
